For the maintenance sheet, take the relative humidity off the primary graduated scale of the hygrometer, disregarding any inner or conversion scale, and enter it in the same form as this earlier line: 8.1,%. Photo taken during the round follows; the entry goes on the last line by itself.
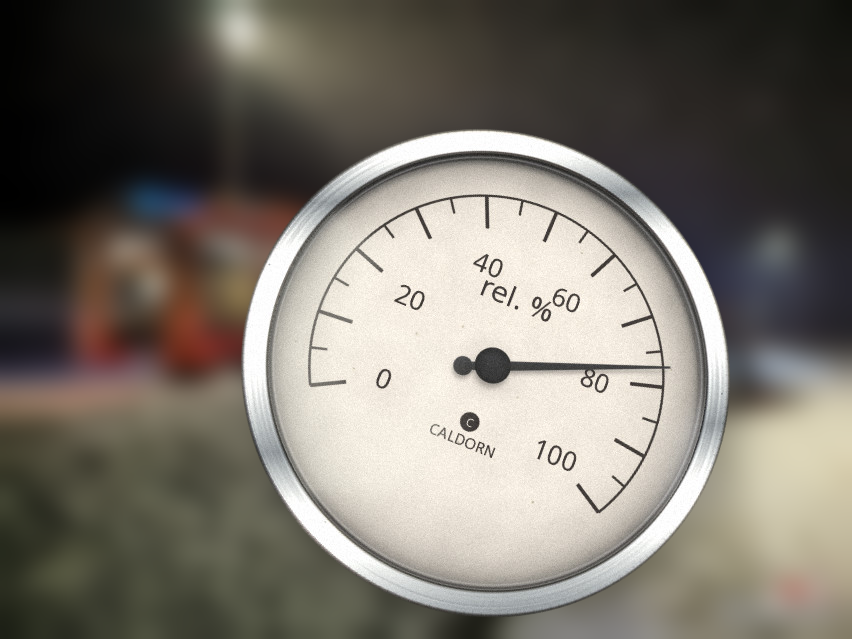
77.5,%
